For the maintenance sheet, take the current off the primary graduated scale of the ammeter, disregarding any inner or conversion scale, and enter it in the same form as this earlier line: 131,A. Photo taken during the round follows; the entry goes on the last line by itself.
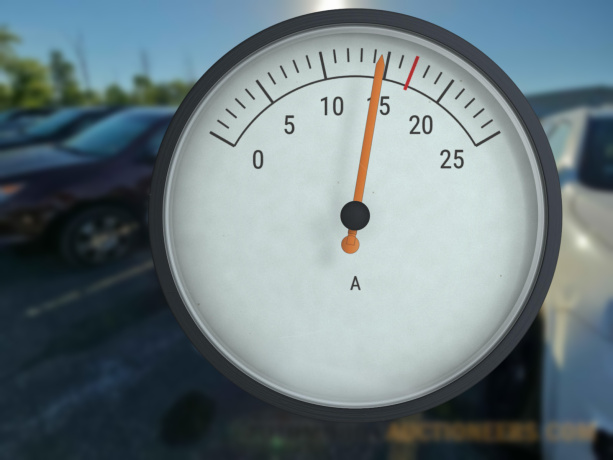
14.5,A
